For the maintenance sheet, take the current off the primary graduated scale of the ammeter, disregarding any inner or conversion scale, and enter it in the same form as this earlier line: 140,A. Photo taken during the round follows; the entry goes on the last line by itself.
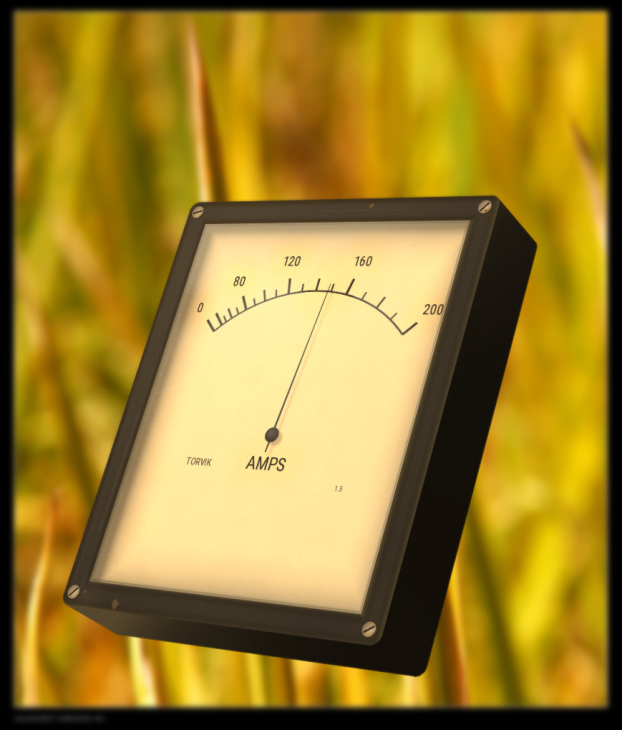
150,A
